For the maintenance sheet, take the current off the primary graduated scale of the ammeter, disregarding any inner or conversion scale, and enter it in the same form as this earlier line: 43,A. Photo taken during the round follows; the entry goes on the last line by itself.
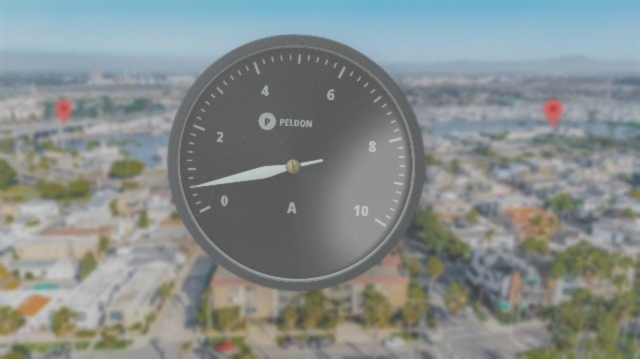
0.6,A
